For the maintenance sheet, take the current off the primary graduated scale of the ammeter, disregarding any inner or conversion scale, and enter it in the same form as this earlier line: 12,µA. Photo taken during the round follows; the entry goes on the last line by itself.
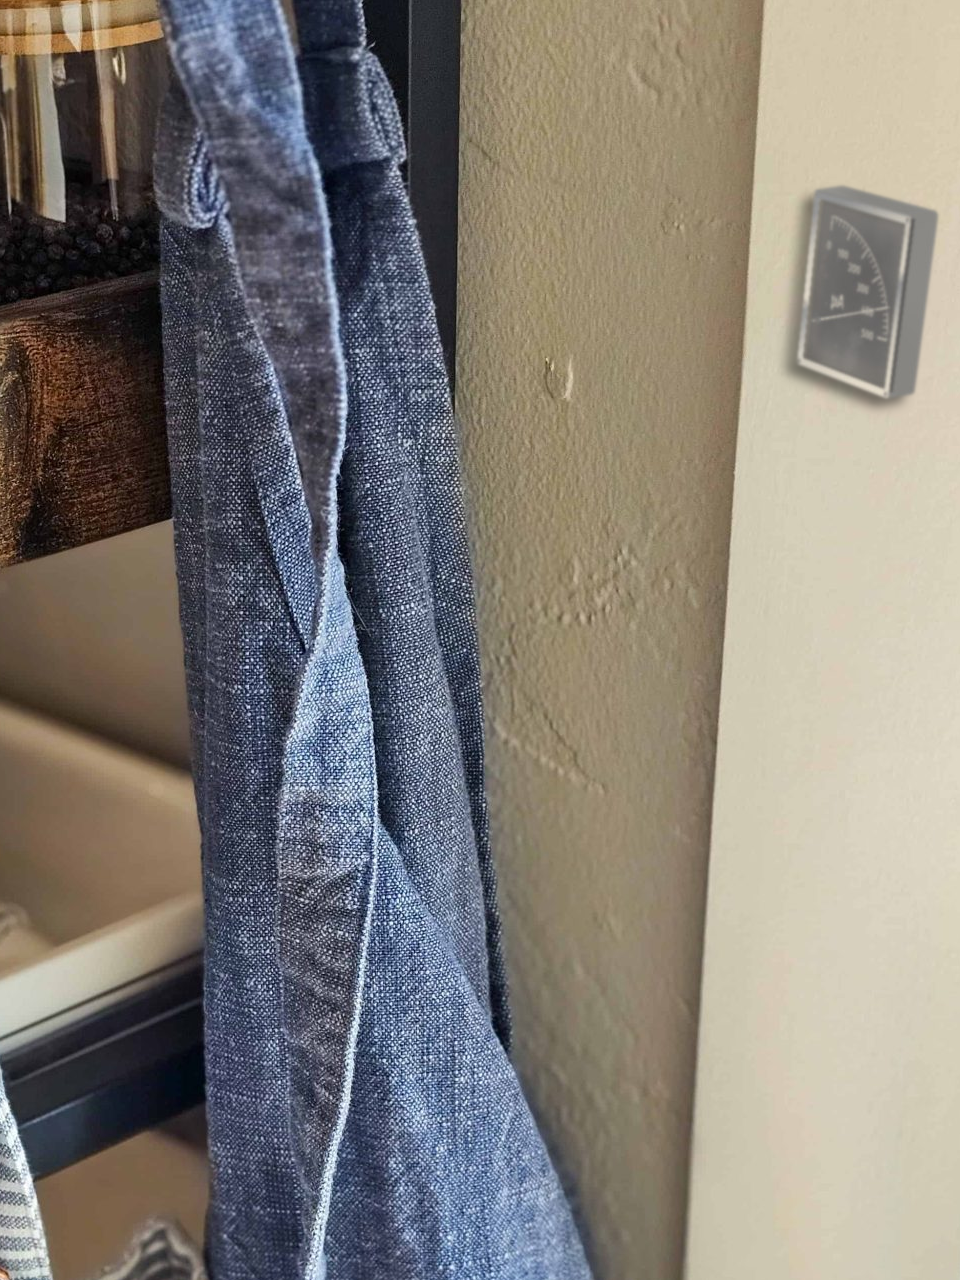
400,µA
